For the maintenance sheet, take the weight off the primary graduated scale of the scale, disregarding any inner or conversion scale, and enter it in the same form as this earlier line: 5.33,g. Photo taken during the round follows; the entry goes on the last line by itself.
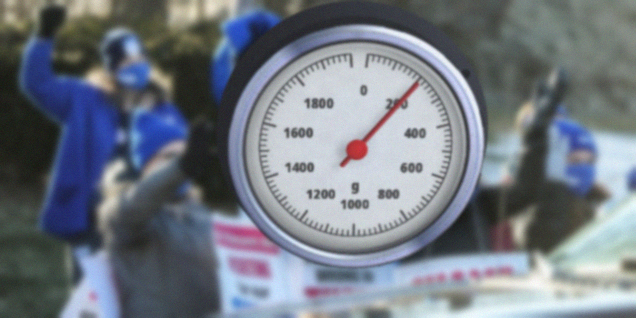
200,g
